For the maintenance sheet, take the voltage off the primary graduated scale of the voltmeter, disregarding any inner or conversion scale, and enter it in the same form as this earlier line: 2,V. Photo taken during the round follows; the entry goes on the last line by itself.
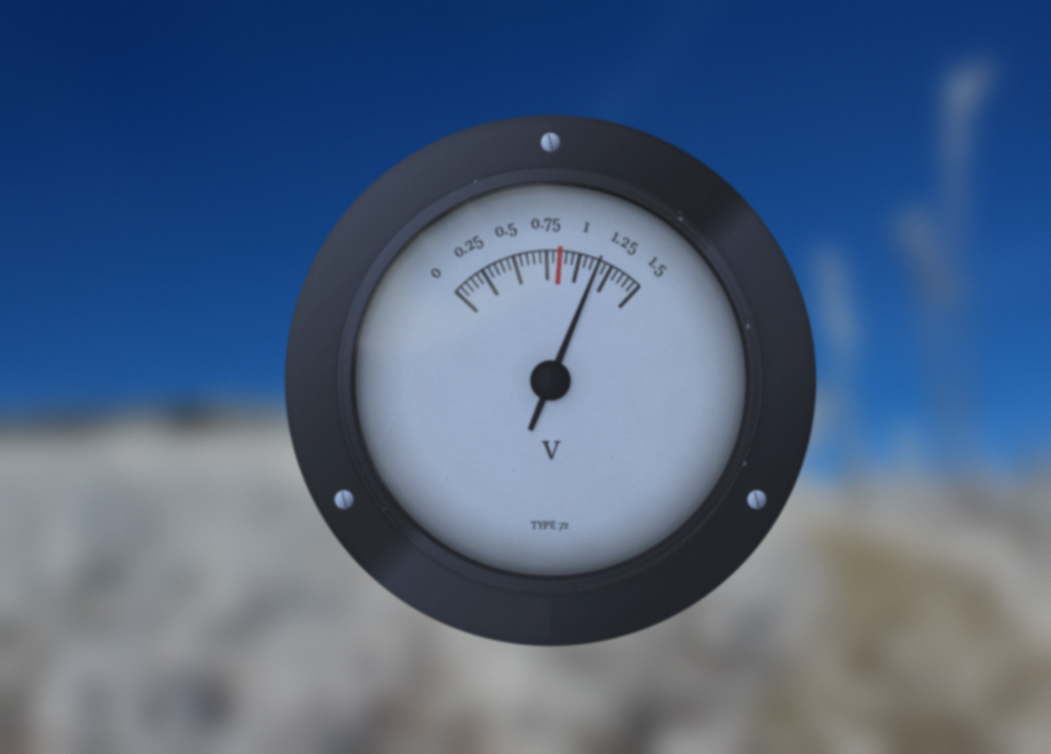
1.15,V
